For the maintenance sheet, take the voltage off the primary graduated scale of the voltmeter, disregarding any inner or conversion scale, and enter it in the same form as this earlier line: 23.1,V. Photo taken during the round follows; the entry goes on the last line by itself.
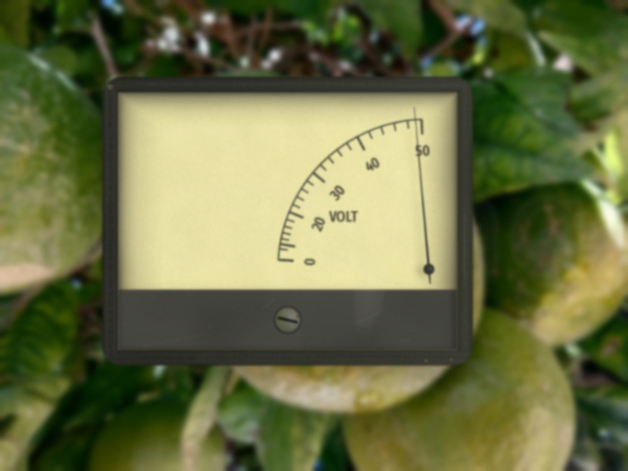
49,V
